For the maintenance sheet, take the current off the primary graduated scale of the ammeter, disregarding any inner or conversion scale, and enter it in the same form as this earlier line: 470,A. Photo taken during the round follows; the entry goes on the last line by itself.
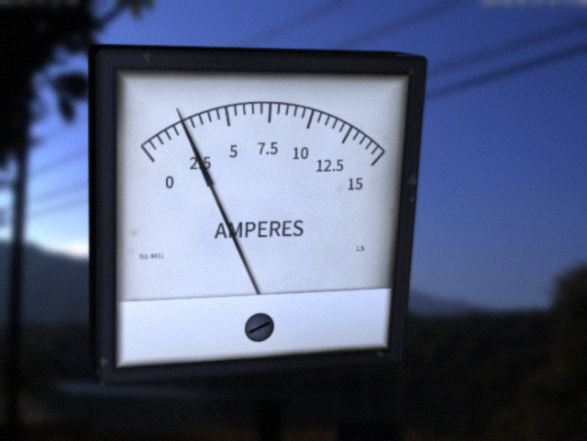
2.5,A
